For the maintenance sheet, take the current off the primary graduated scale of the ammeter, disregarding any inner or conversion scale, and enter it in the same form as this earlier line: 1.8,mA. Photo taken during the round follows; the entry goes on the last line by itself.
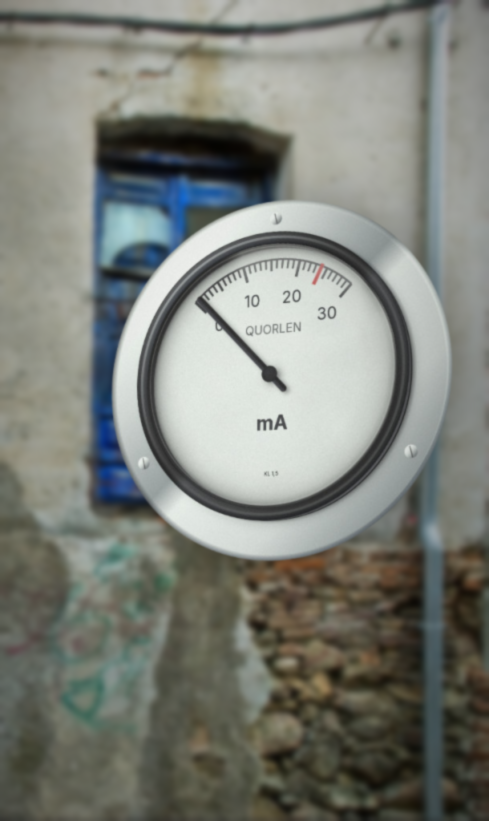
1,mA
